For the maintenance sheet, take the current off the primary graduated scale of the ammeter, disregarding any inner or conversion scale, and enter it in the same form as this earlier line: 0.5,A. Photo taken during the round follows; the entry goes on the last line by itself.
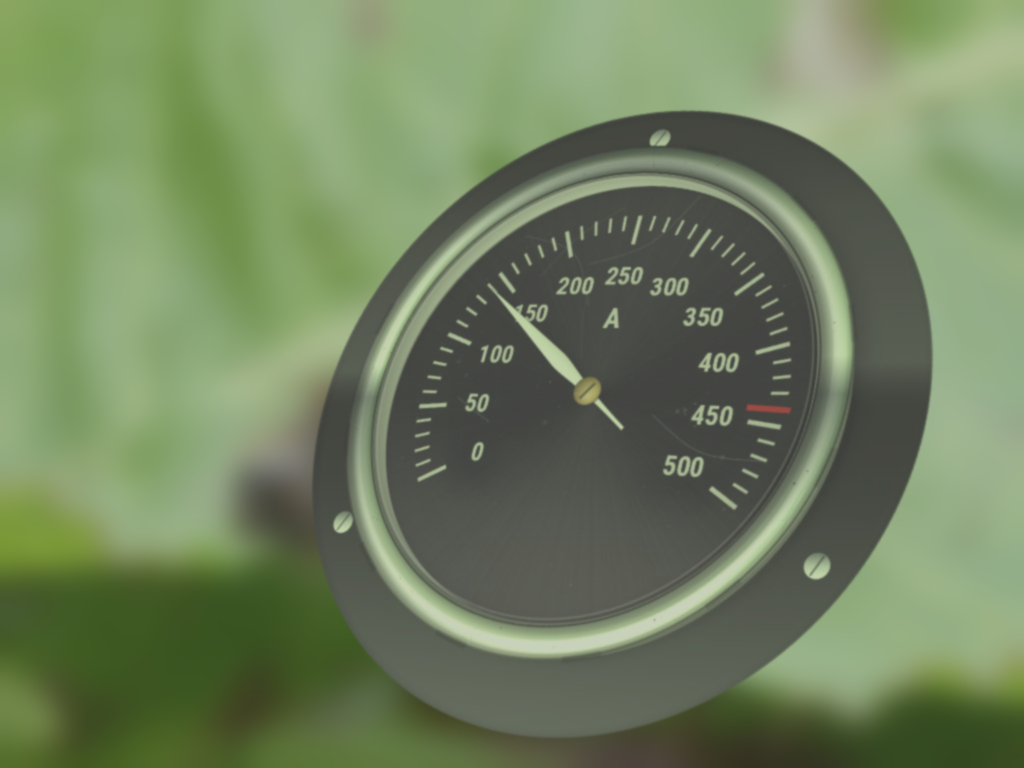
140,A
